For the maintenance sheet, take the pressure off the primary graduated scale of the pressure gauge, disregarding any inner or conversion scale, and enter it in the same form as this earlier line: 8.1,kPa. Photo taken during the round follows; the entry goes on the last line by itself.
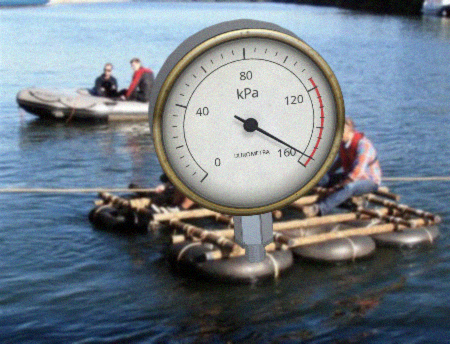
155,kPa
